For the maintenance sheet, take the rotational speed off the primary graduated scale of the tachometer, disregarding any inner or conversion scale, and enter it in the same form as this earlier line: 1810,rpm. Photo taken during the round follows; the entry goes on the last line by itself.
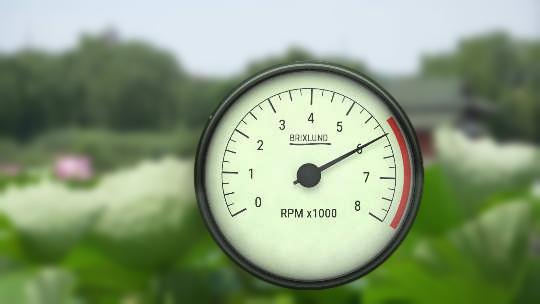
6000,rpm
